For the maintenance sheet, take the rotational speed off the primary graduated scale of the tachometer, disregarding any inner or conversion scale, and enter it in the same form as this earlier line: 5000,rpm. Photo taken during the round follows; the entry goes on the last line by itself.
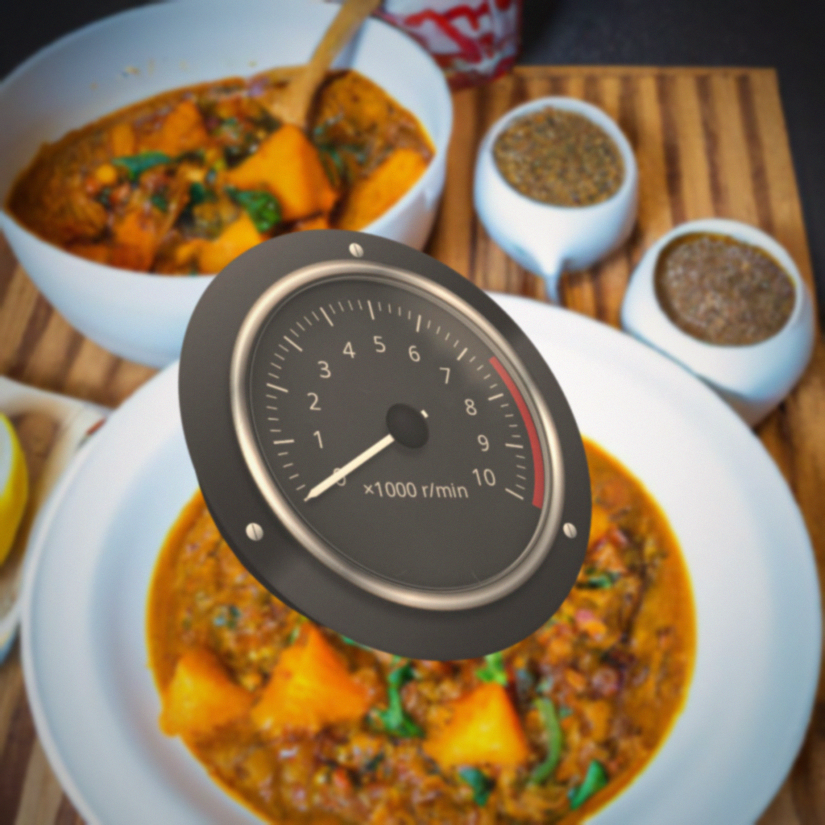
0,rpm
